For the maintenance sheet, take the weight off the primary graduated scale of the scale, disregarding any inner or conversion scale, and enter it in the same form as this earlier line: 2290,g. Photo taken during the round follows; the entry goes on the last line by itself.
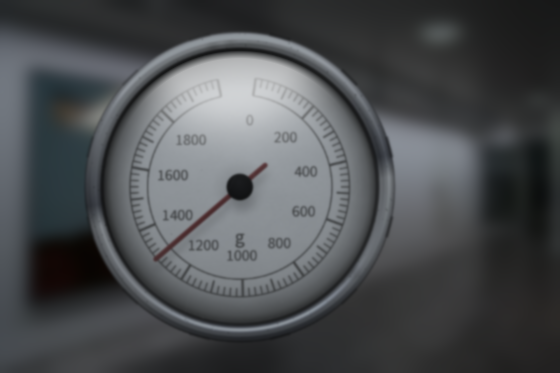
1300,g
